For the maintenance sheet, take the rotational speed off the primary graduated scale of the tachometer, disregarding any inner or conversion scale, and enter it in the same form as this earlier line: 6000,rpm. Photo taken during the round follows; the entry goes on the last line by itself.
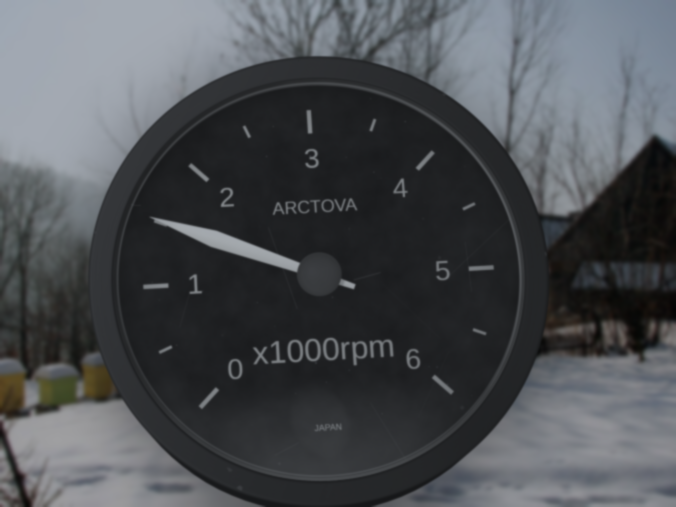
1500,rpm
